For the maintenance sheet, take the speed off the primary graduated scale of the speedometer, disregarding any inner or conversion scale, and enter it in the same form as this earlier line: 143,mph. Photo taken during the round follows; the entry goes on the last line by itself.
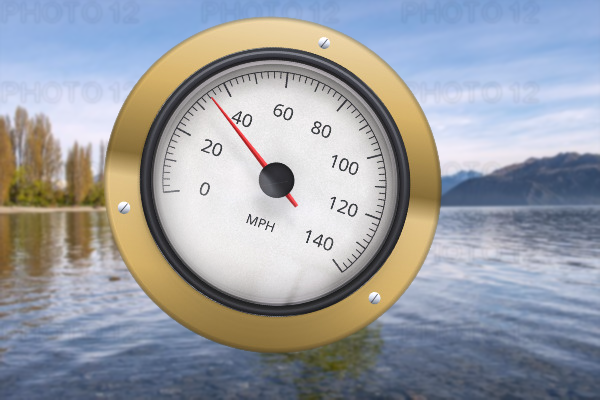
34,mph
